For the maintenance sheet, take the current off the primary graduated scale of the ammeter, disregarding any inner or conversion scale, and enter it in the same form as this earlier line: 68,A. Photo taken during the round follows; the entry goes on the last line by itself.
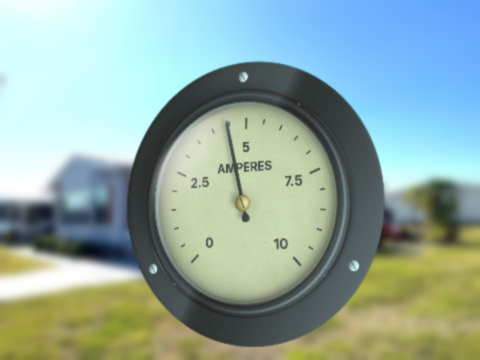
4.5,A
